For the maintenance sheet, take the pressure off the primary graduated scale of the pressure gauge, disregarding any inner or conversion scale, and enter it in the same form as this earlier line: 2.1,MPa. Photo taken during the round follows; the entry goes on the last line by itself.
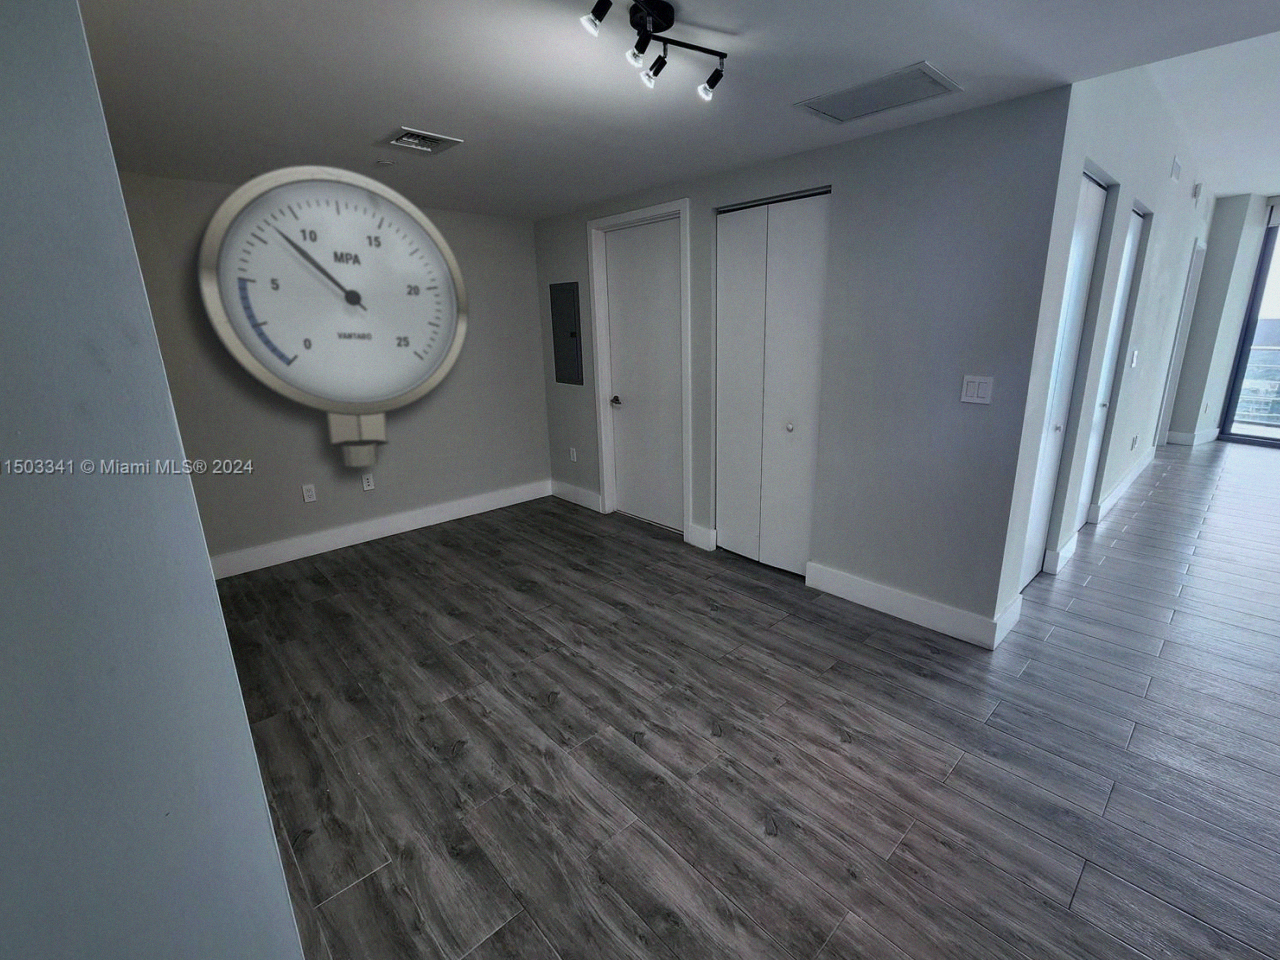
8.5,MPa
